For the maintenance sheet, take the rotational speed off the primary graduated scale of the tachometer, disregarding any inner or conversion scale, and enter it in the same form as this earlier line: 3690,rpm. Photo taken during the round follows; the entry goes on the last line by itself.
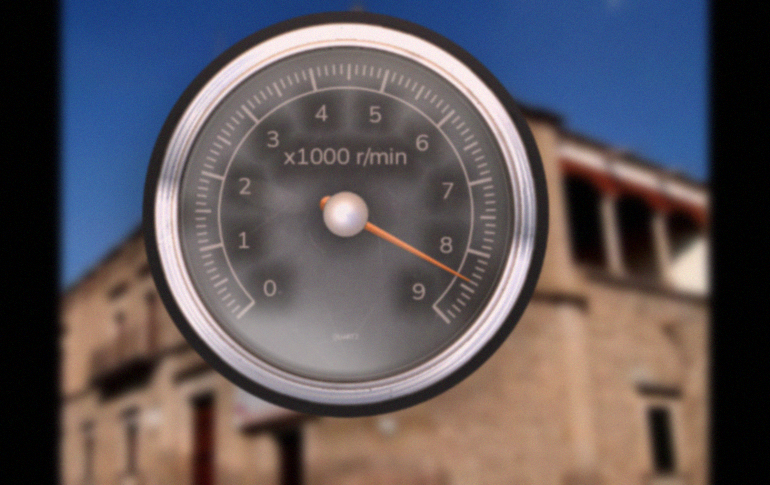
8400,rpm
